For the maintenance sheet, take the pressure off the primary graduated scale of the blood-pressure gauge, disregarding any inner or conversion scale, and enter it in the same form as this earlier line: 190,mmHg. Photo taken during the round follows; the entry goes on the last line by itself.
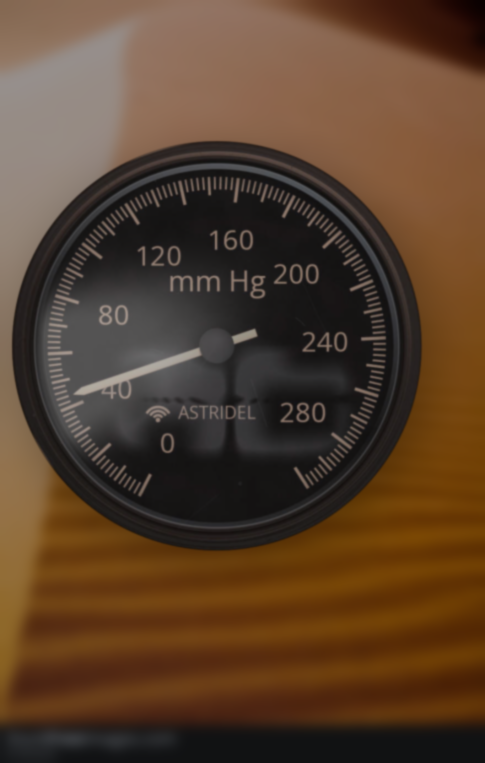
44,mmHg
